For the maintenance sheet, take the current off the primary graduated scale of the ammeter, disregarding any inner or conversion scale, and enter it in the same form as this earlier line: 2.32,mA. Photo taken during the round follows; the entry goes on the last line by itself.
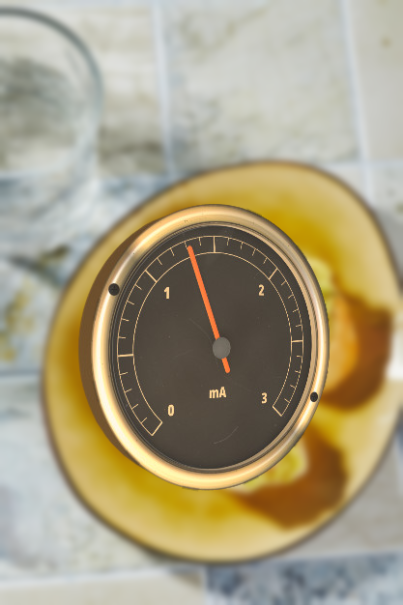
1.3,mA
